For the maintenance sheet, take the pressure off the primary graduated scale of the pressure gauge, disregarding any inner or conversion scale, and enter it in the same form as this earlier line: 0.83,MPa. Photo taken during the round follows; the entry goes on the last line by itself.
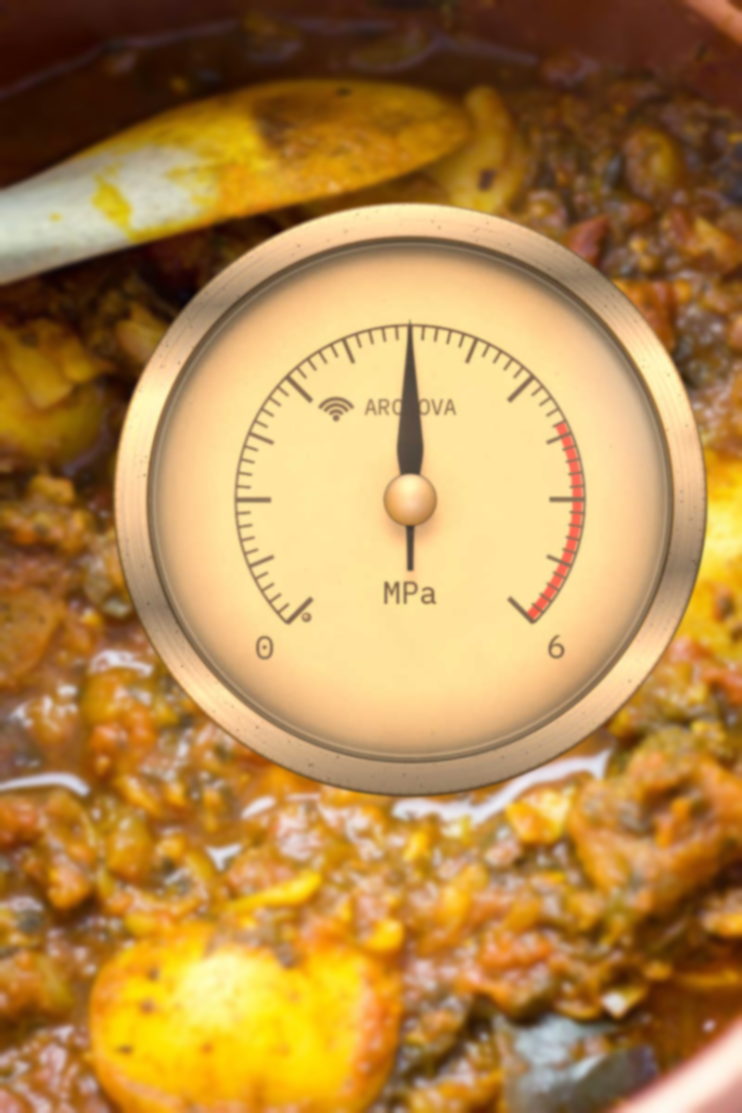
3,MPa
